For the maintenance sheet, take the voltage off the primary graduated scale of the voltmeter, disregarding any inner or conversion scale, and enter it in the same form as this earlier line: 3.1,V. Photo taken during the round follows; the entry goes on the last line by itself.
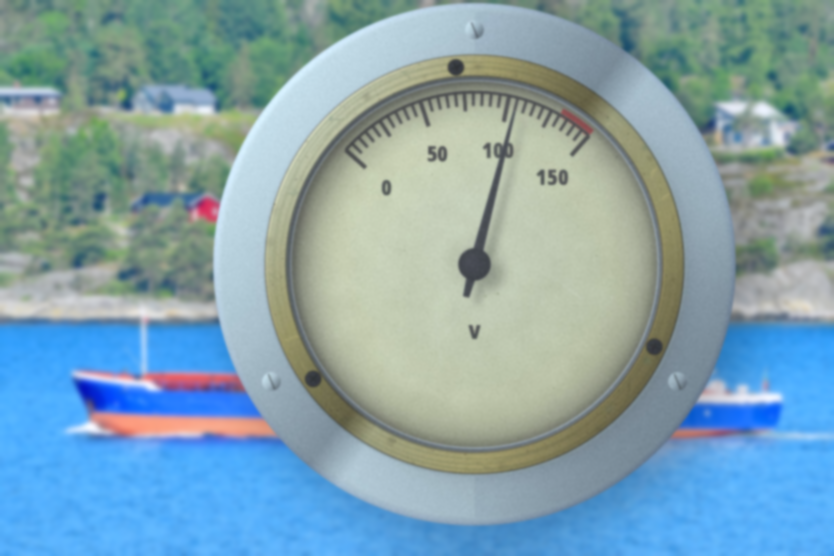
105,V
